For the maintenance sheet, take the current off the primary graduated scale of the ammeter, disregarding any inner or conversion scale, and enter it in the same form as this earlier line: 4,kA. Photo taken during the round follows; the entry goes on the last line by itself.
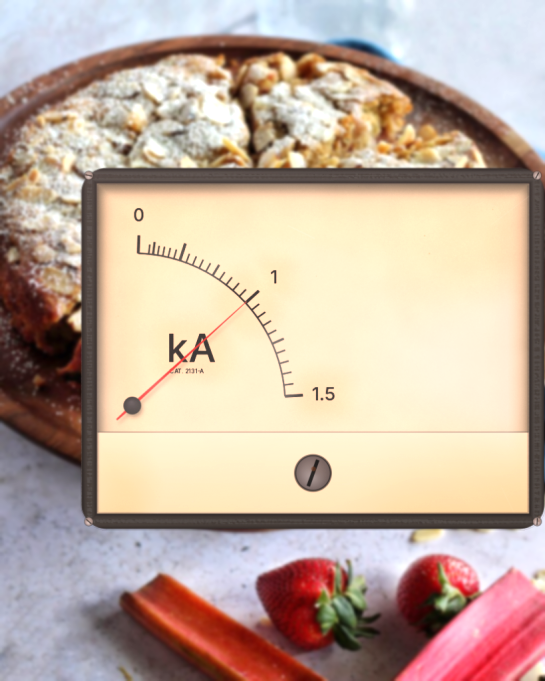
1,kA
